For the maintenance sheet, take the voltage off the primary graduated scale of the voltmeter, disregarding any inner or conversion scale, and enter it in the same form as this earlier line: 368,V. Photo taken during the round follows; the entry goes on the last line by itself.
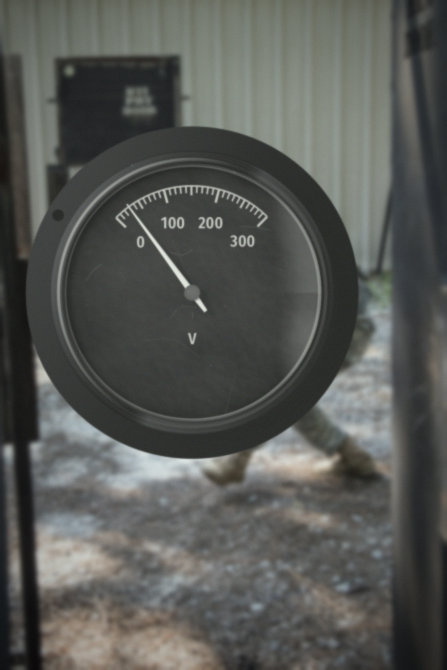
30,V
